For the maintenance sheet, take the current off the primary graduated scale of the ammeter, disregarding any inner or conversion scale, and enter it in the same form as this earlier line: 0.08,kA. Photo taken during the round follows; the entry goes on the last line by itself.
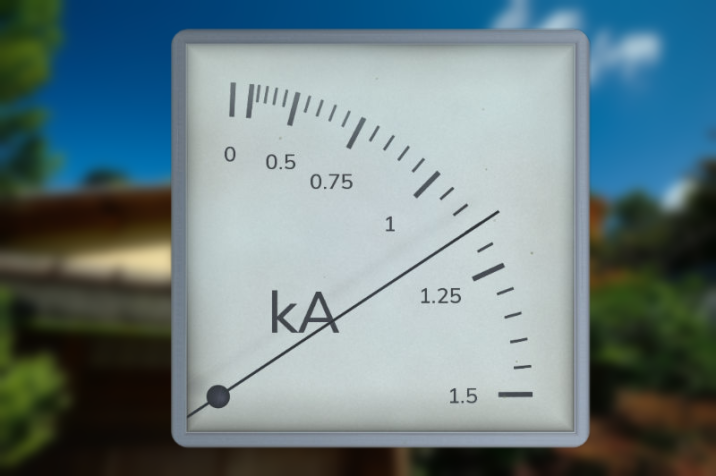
1.15,kA
